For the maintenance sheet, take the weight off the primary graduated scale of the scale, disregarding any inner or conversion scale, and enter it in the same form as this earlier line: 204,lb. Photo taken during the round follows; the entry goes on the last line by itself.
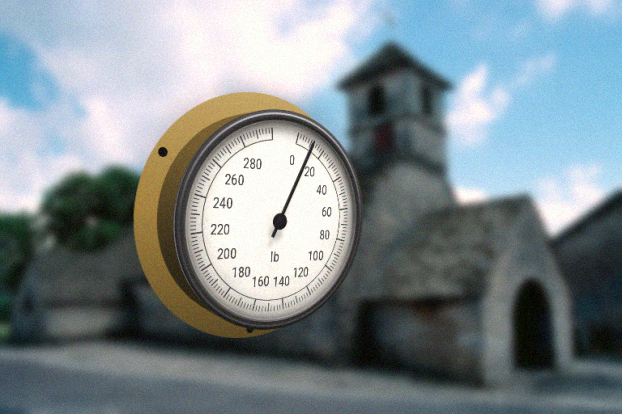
10,lb
